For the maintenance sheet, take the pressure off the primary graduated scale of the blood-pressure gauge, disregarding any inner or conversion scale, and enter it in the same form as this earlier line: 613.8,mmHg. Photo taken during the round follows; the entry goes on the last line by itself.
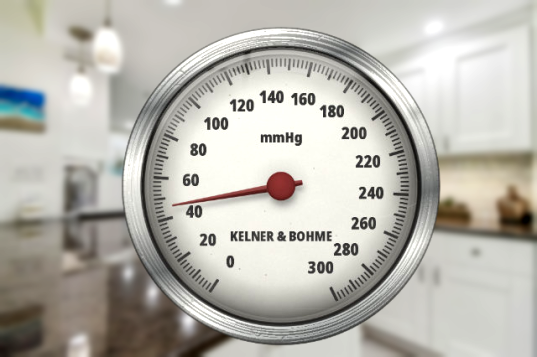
46,mmHg
